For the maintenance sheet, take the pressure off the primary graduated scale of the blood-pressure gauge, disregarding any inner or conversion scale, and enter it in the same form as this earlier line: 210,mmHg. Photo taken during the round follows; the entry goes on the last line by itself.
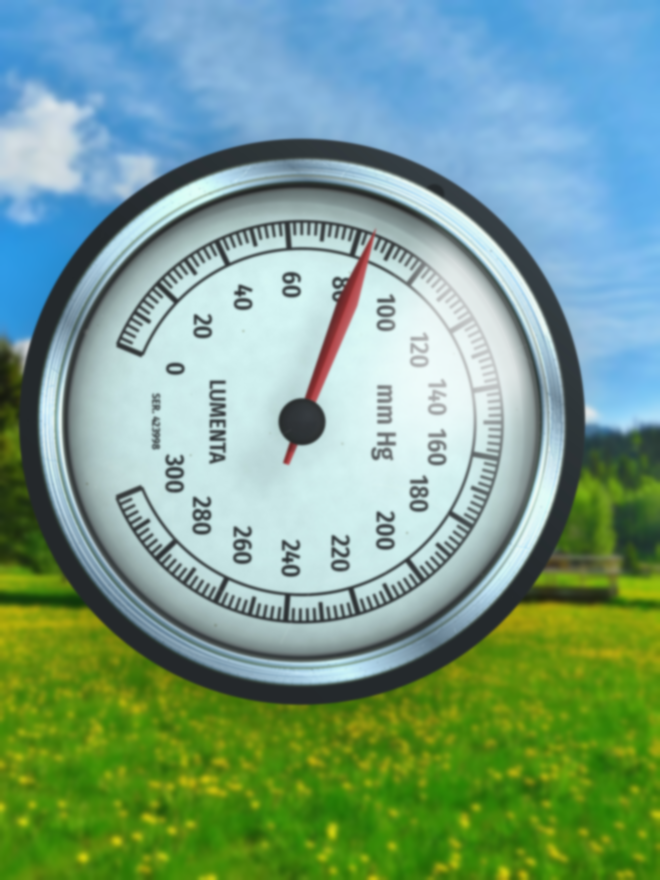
84,mmHg
